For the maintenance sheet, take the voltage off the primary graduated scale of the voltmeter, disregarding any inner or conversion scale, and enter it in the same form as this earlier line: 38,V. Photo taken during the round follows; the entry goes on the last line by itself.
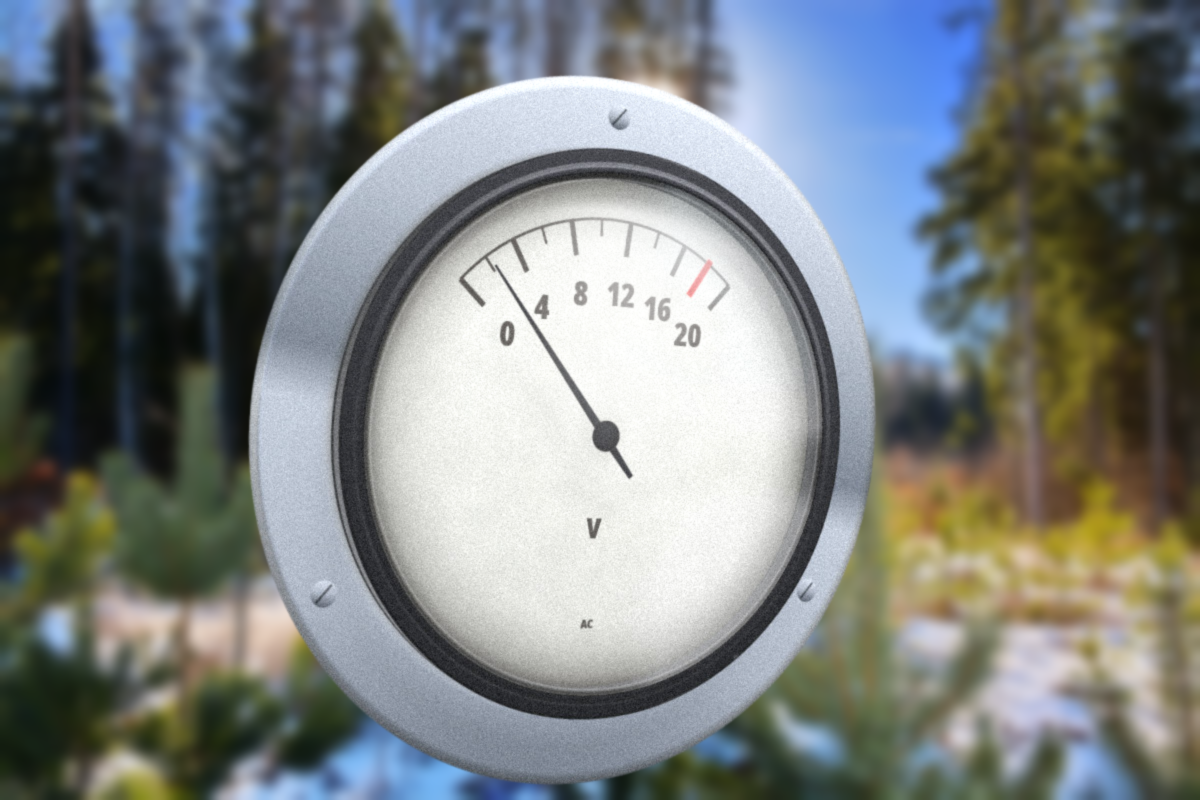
2,V
